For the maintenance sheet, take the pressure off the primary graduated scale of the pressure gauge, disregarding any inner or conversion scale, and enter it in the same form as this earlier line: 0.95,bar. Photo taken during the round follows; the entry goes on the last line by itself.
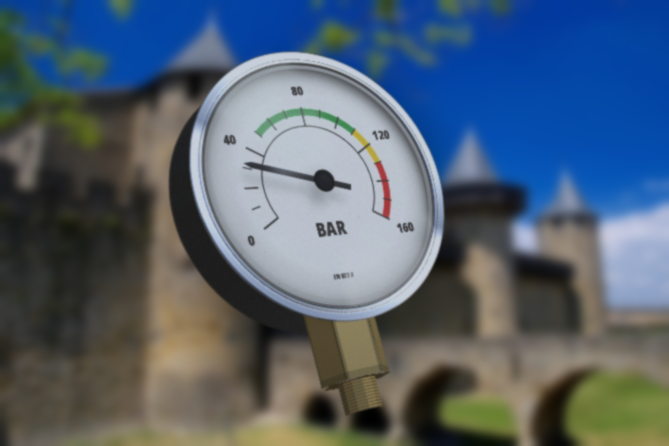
30,bar
